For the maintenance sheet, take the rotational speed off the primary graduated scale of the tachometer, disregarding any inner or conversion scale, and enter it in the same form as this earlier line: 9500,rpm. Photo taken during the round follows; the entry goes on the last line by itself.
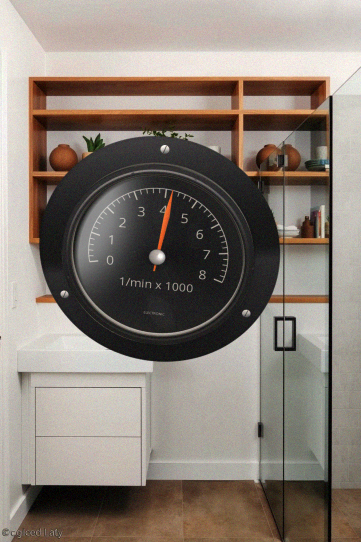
4200,rpm
